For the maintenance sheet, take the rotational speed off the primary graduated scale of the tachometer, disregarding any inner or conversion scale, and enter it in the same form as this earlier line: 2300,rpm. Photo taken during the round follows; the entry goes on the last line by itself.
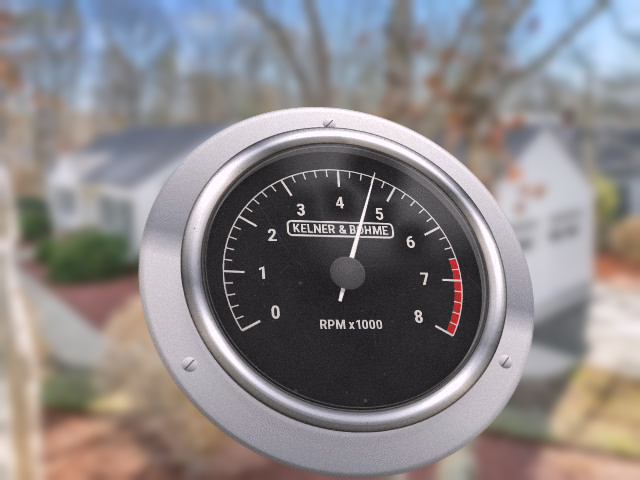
4600,rpm
